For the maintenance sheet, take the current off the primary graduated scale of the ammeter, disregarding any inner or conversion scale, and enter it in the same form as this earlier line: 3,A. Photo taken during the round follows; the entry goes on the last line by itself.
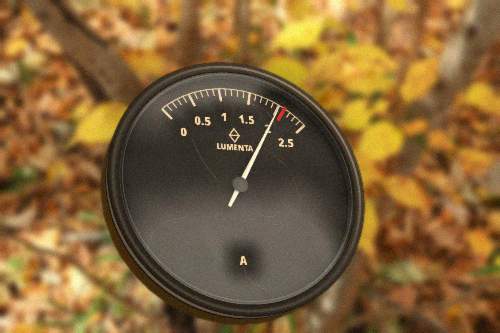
2,A
